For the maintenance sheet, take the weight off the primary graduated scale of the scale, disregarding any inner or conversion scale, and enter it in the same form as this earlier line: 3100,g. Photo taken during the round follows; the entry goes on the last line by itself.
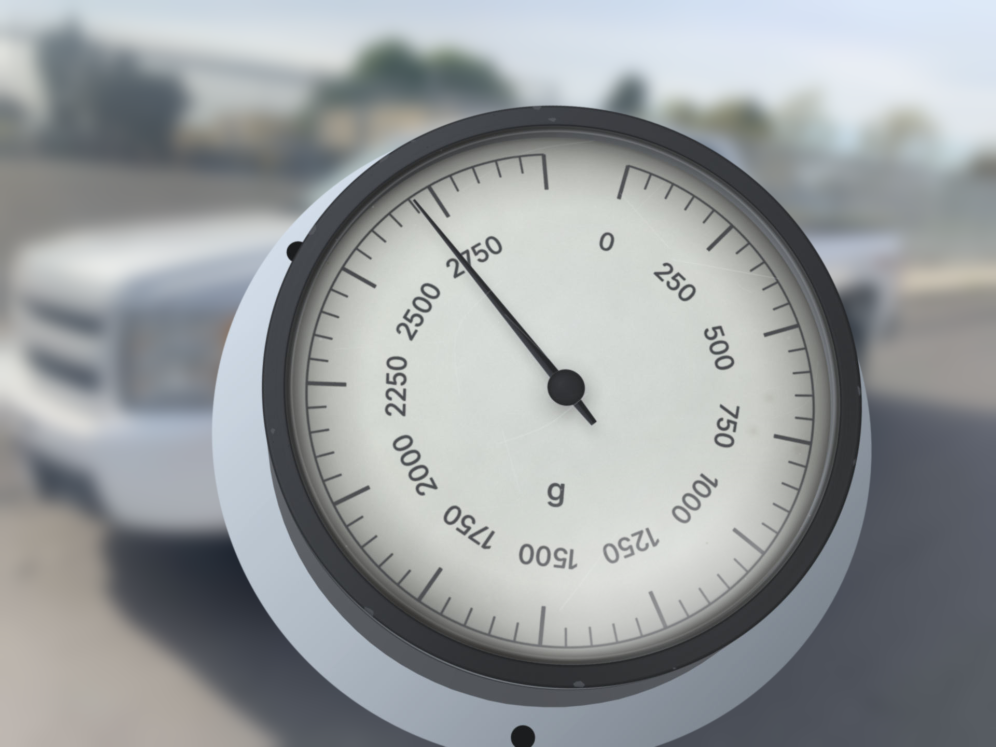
2700,g
